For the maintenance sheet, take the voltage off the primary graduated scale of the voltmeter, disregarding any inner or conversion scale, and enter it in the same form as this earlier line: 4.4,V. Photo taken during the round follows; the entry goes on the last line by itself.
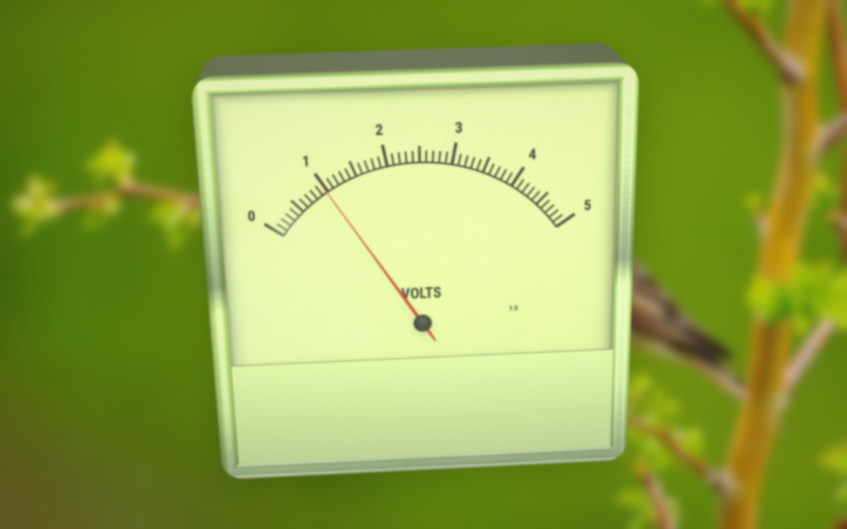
1,V
